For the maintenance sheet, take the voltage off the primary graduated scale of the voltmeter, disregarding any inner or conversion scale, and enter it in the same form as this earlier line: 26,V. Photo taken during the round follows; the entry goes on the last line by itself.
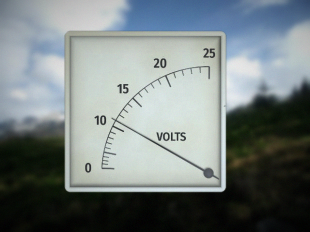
11,V
